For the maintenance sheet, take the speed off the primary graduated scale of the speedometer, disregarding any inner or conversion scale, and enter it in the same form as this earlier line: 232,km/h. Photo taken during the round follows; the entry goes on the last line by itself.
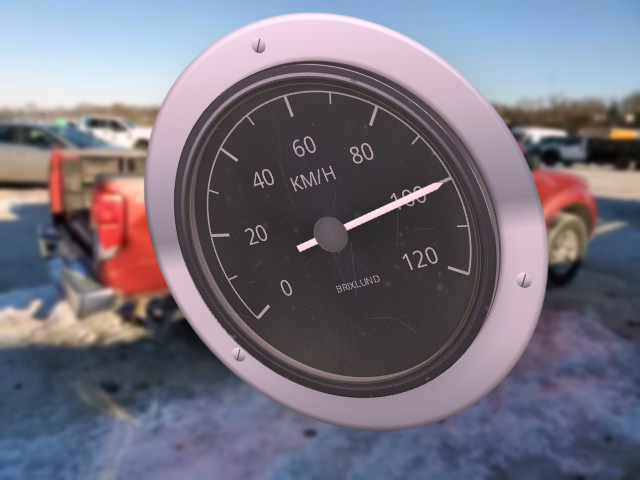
100,km/h
